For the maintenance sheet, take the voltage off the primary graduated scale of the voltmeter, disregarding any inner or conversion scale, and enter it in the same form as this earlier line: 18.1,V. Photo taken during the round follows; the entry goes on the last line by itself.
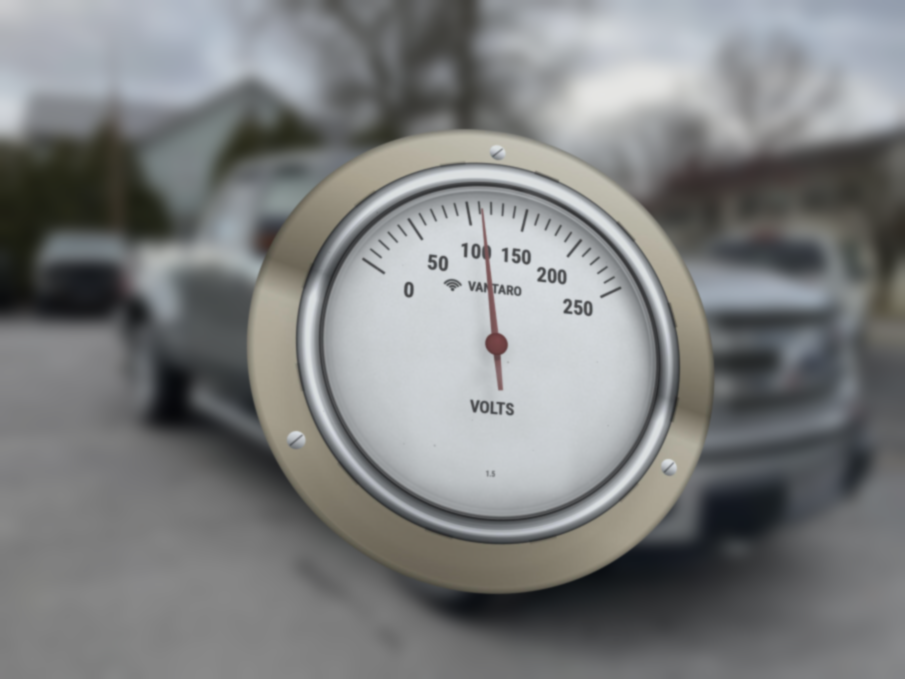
110,V
